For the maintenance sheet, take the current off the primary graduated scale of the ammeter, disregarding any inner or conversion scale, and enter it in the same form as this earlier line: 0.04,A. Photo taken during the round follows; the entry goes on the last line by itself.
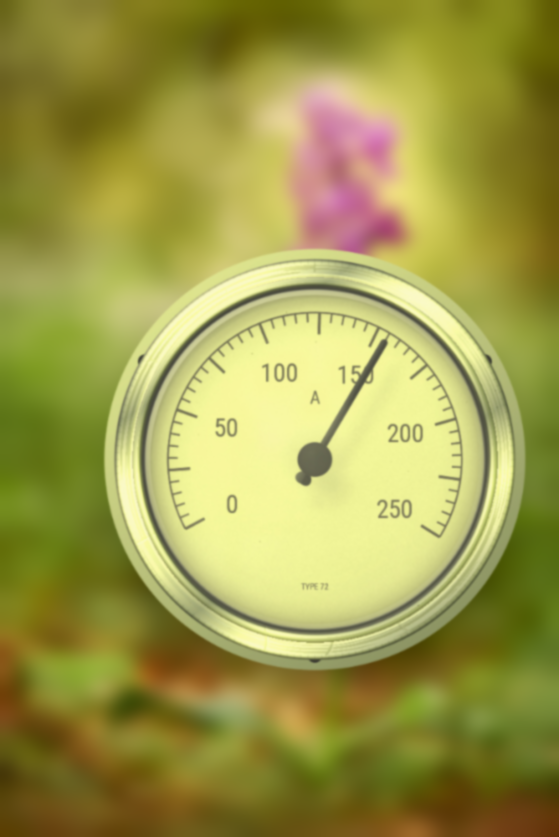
155,A
